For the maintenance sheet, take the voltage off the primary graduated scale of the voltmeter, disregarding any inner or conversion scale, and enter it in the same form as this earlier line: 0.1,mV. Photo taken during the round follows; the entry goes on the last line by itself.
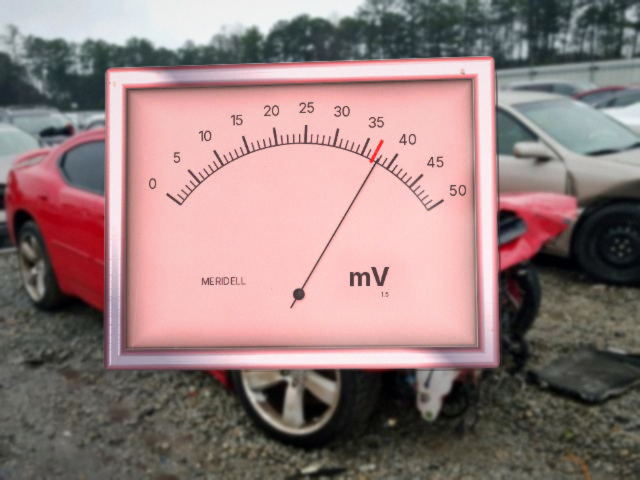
38,mV
